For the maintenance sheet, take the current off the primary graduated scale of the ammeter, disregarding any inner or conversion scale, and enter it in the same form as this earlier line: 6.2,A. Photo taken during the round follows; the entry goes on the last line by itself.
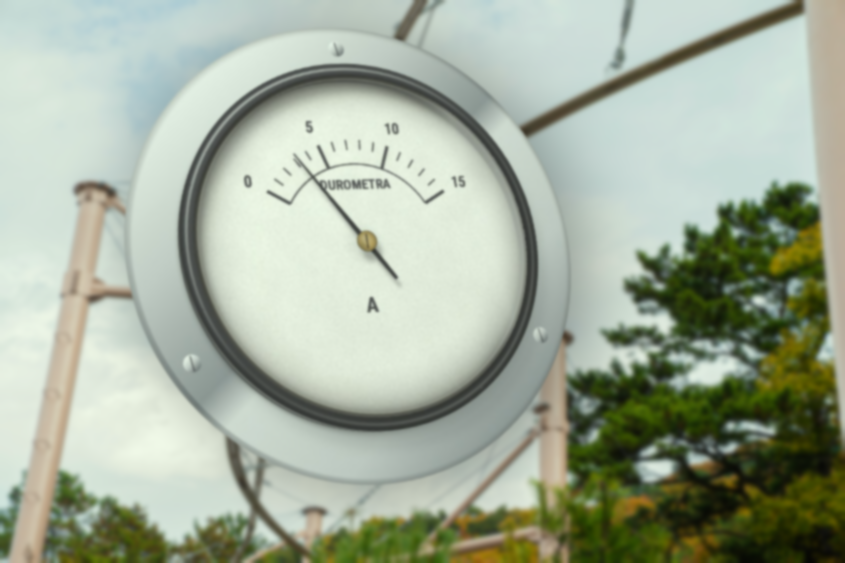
3,A
